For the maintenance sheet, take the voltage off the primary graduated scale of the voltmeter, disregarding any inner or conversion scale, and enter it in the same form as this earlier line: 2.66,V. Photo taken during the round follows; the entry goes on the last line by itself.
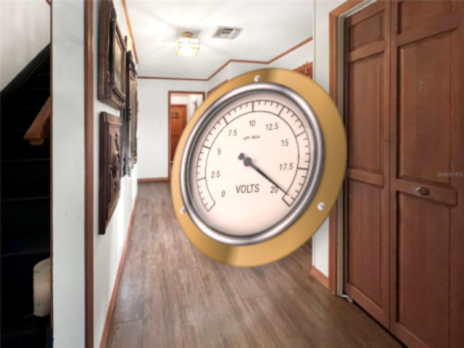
19.5,V
